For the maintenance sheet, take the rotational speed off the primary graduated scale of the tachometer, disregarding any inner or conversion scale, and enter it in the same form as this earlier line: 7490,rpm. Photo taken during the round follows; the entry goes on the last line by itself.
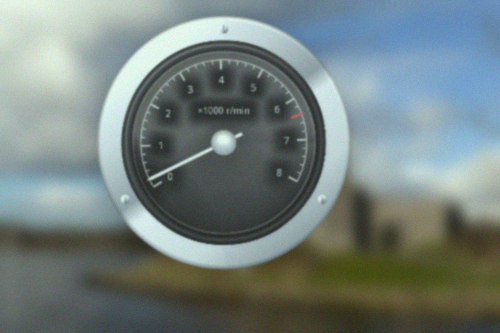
200,rpm
